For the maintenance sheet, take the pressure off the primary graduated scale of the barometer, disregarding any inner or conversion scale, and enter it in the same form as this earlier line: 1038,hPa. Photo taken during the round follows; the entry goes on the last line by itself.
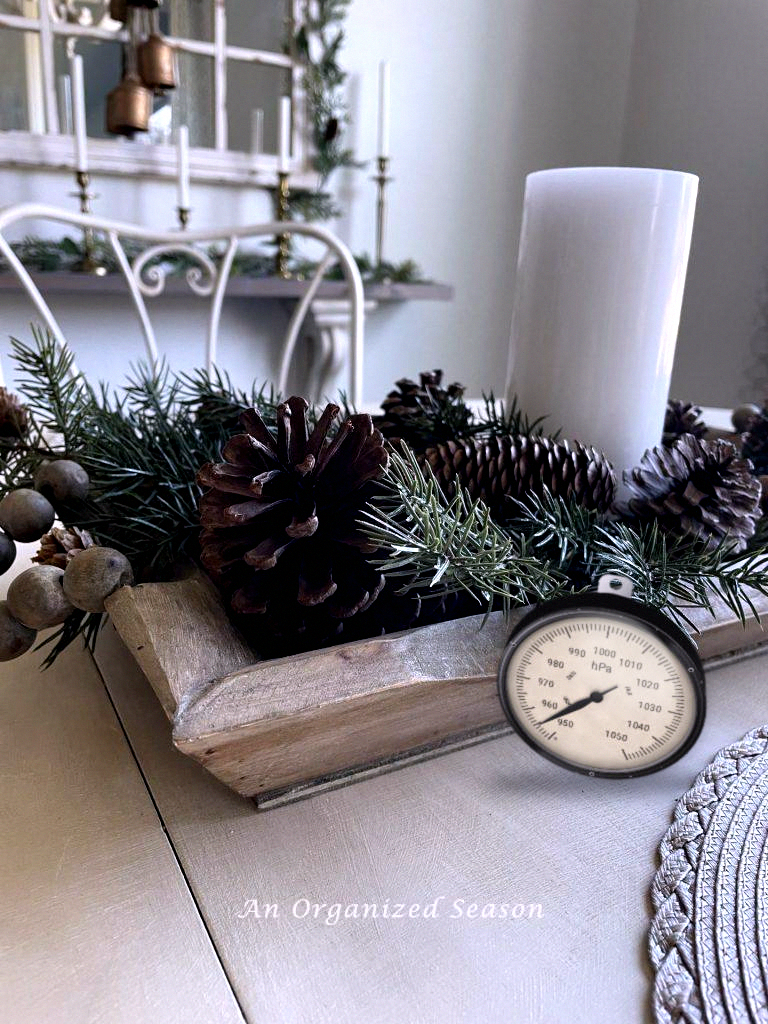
955,hPa
